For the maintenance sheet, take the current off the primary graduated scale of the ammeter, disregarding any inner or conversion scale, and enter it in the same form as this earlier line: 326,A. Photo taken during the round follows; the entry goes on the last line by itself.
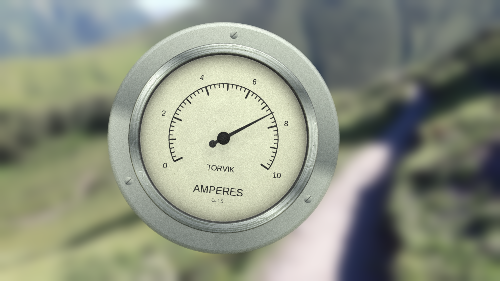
7.4,A
